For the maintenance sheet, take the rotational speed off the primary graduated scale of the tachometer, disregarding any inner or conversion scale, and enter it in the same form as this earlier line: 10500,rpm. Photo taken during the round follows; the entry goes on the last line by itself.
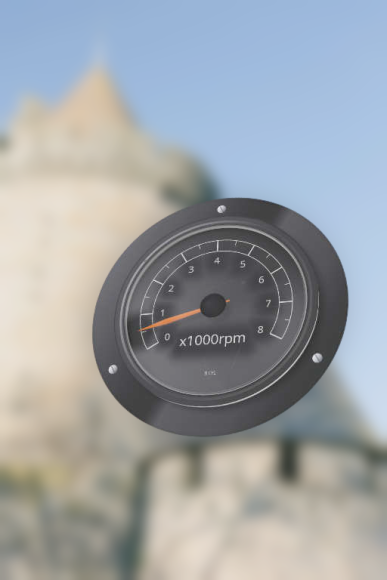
500,rpm
